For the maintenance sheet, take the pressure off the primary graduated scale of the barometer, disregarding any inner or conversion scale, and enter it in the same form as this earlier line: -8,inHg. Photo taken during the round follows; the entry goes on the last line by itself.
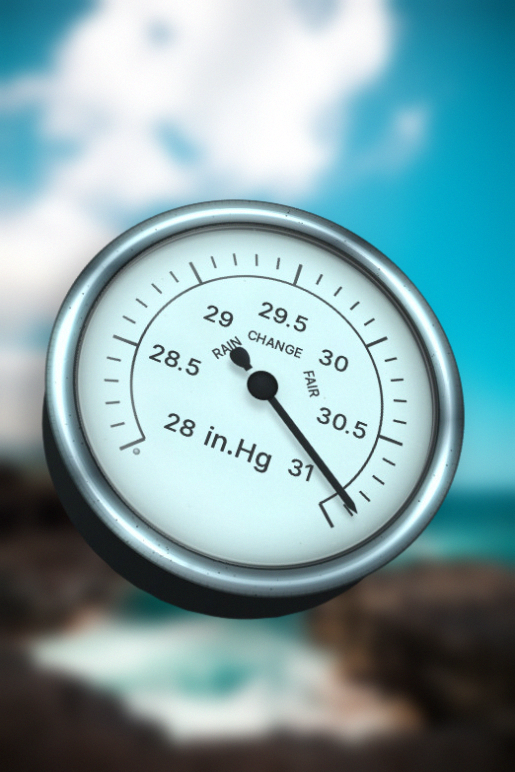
30.9,inHg
